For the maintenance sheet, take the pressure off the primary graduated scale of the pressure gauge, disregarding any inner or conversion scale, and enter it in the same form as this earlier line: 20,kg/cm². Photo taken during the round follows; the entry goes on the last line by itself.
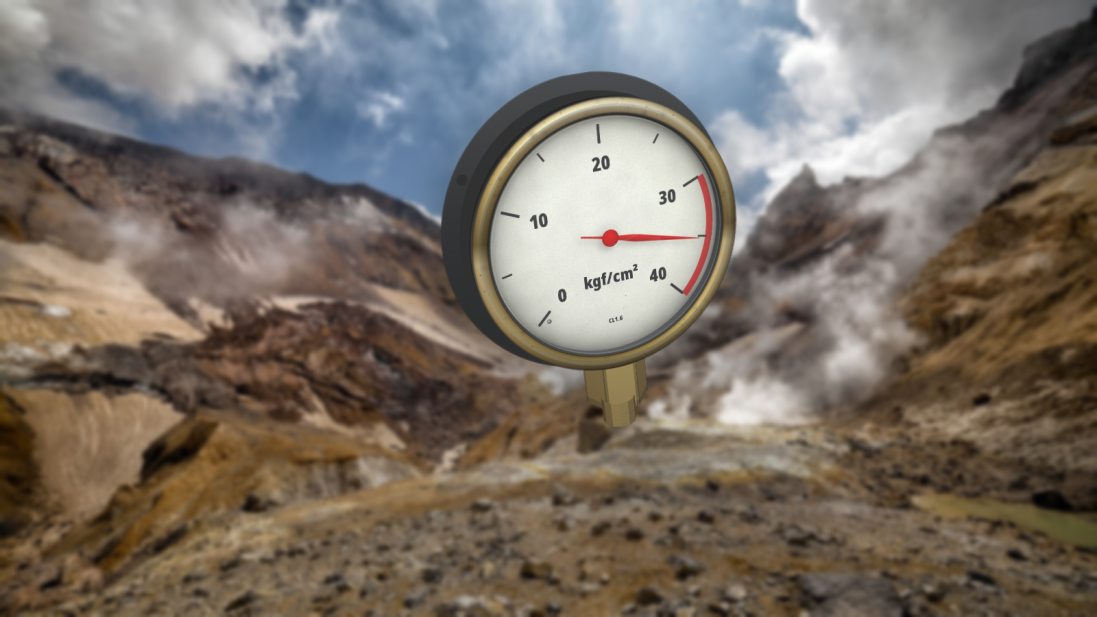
35,kg/cm²
